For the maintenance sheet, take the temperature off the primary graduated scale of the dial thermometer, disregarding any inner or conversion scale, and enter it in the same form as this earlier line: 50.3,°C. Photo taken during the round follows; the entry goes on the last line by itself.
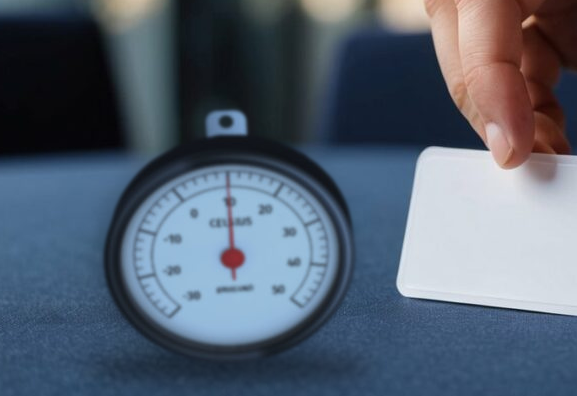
10,°C
